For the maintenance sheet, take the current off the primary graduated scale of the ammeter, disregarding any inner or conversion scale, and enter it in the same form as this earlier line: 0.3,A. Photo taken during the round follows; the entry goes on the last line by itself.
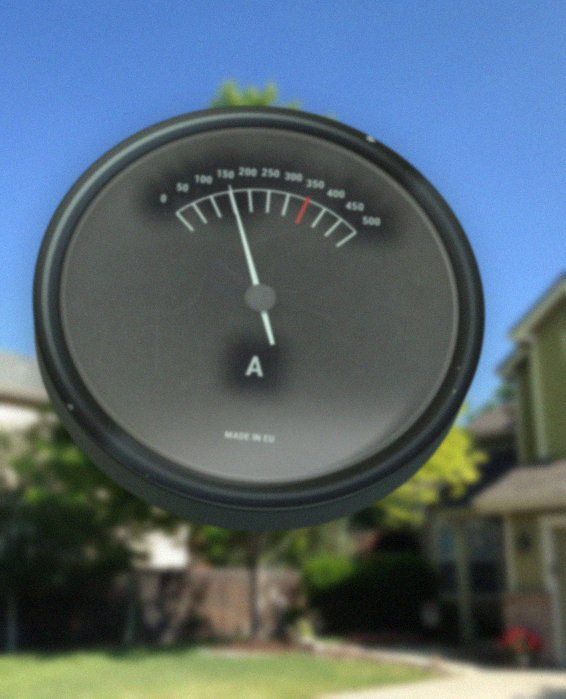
150,A
